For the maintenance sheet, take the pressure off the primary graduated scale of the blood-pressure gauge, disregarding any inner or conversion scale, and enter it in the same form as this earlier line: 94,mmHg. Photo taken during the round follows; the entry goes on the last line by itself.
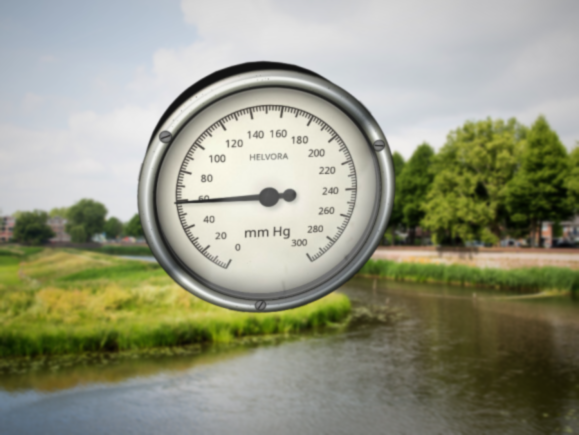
60,mmHg
